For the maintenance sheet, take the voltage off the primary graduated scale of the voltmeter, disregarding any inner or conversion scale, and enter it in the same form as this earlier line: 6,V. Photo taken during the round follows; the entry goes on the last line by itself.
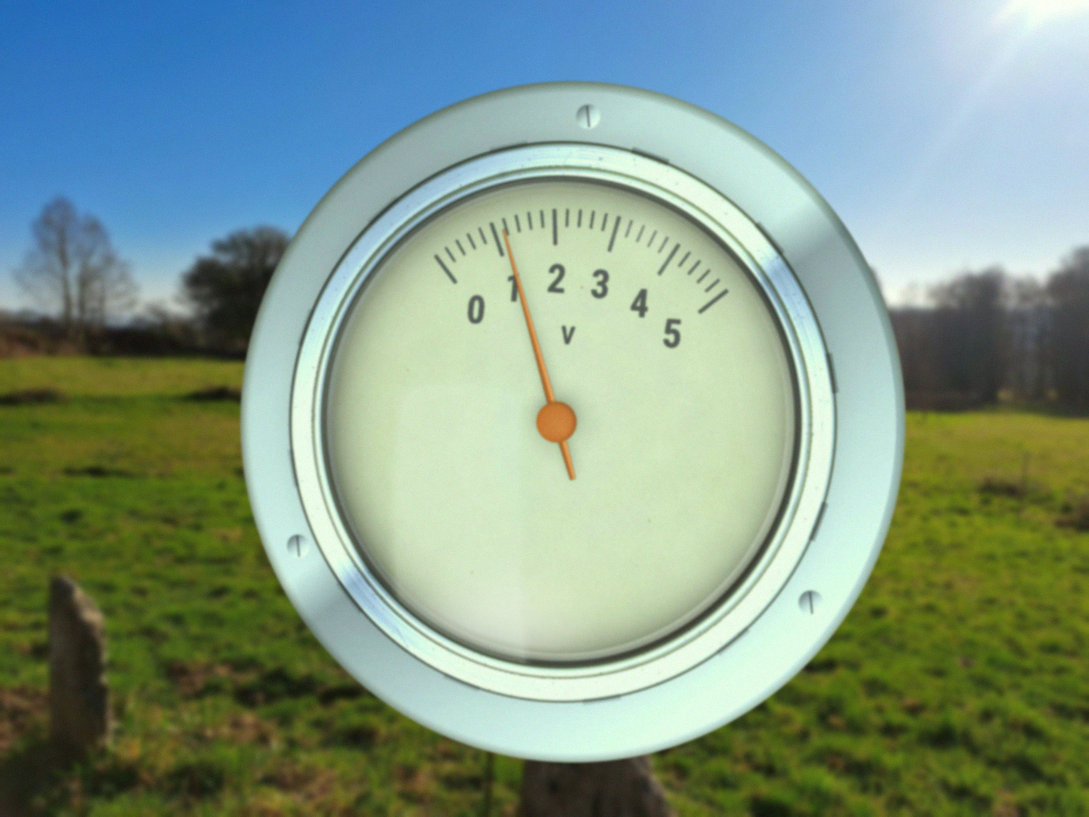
1.2,V
